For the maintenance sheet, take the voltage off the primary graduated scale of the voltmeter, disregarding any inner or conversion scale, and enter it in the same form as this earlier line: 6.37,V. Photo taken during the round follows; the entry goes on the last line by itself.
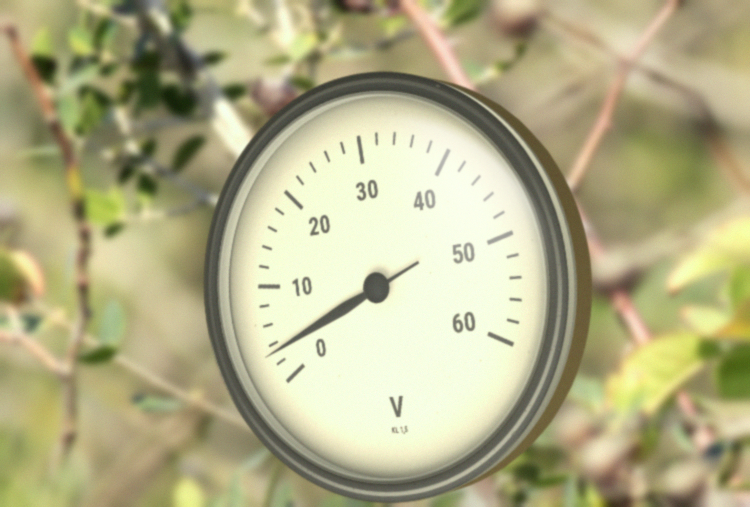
3,V
